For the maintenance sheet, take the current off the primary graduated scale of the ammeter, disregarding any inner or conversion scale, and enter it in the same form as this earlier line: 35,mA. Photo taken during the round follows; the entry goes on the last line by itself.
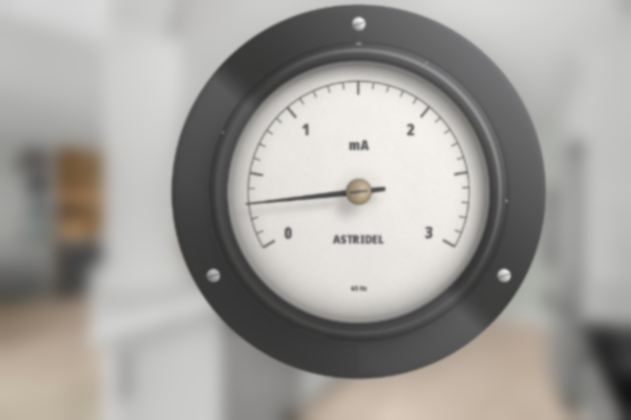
0.3,mA
